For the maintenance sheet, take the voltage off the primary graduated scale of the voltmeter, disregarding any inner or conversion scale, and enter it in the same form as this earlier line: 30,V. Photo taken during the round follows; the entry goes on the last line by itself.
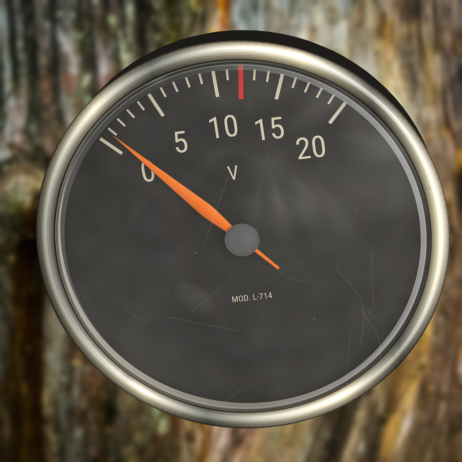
1,V
